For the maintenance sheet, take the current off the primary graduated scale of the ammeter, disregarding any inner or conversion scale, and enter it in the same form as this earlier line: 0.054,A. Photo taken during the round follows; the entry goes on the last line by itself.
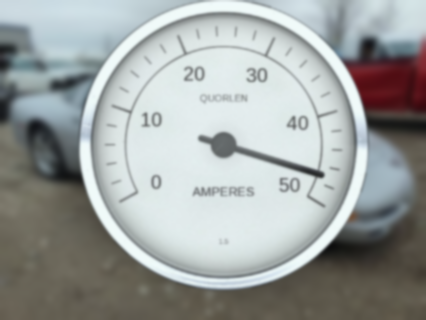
47,A
